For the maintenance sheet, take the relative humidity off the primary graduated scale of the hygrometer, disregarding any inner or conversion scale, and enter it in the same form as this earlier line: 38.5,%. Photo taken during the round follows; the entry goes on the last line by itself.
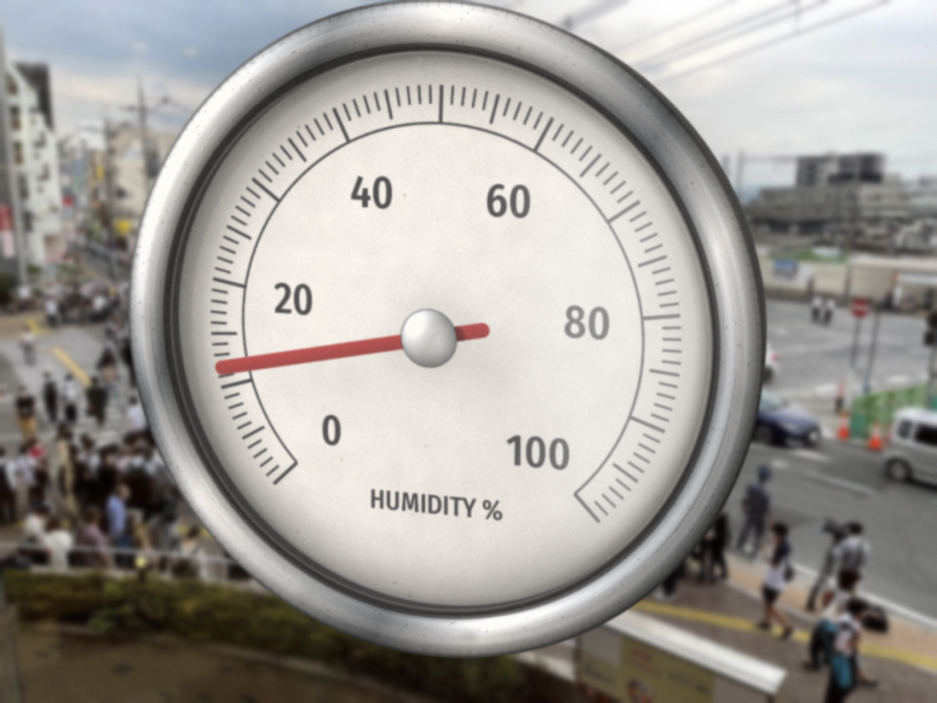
12,%
